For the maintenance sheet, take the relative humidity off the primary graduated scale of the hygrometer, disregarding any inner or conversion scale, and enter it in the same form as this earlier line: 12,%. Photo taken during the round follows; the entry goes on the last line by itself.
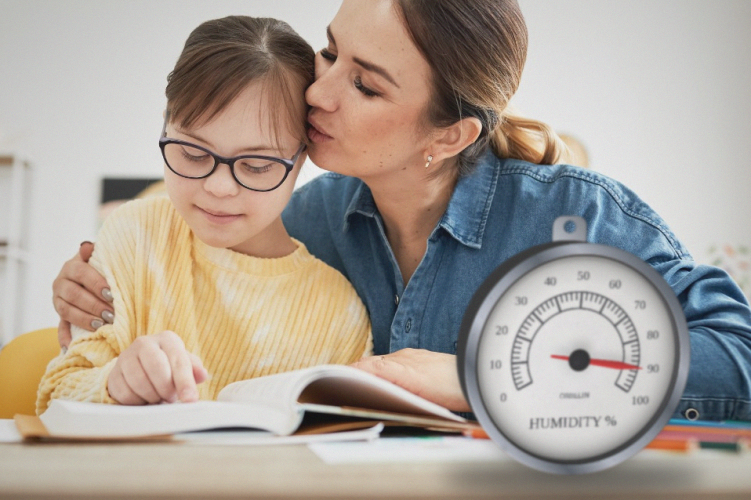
90,%
